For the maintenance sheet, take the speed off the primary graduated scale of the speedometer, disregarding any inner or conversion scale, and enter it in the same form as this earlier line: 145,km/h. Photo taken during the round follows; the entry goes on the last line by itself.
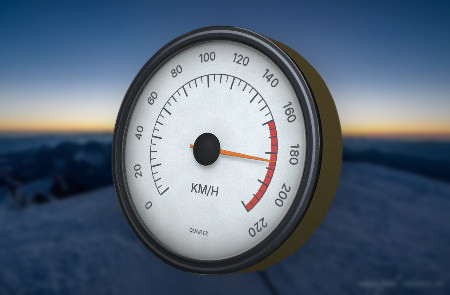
185,km/h
